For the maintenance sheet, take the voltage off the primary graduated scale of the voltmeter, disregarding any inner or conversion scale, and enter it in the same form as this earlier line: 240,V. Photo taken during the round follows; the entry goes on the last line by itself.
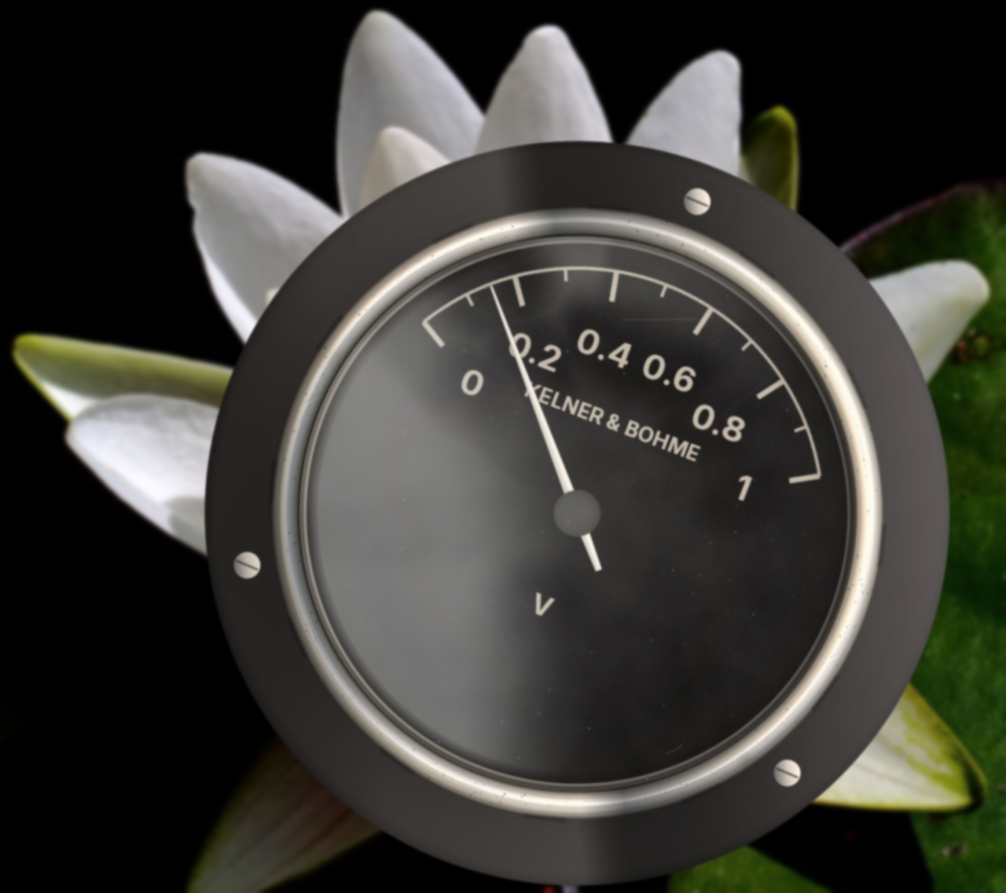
0.15,V
